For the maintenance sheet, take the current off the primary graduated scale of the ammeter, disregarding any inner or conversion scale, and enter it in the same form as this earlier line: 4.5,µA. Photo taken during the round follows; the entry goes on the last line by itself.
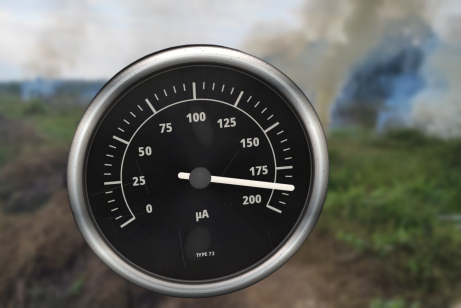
185,µA
